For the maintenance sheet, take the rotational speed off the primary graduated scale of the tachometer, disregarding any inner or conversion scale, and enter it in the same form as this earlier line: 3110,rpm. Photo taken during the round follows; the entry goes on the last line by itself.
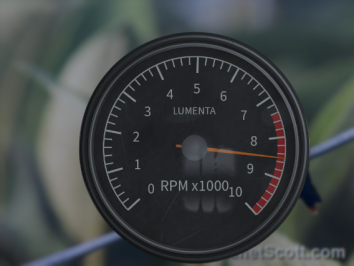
8500,rpm
